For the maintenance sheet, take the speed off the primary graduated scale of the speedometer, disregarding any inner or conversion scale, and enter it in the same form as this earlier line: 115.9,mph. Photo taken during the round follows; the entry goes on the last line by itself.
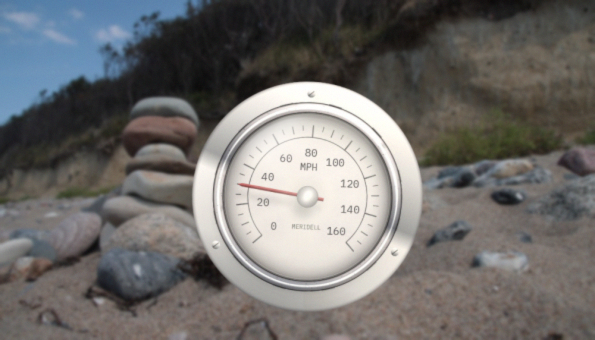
30,mph
